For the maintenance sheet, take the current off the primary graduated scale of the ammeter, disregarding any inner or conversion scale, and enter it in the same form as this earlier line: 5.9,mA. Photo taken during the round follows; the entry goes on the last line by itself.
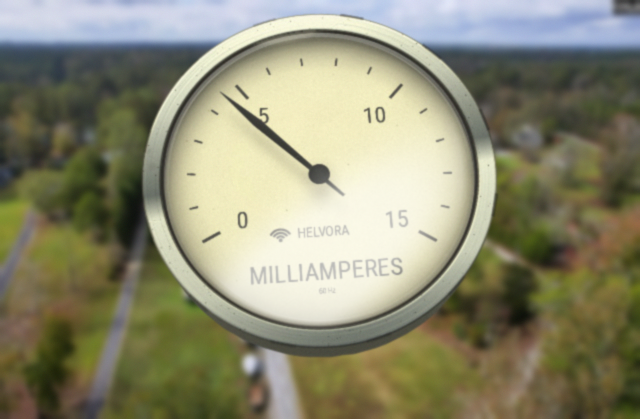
4.5,mA
